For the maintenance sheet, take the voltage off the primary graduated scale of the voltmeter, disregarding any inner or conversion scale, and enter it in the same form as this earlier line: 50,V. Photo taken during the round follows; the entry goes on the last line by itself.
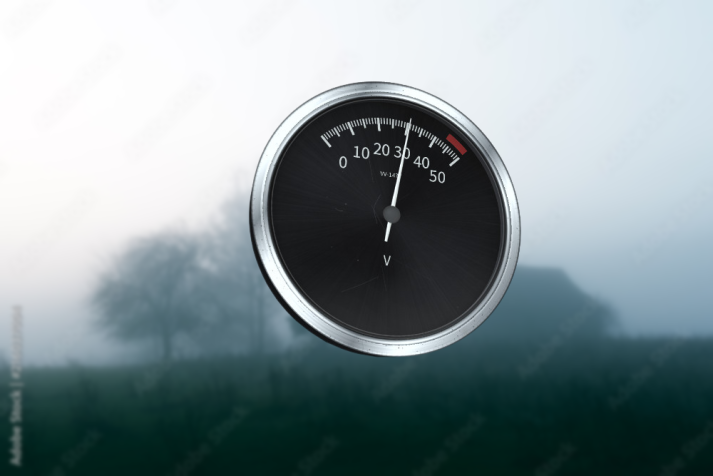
30,V
